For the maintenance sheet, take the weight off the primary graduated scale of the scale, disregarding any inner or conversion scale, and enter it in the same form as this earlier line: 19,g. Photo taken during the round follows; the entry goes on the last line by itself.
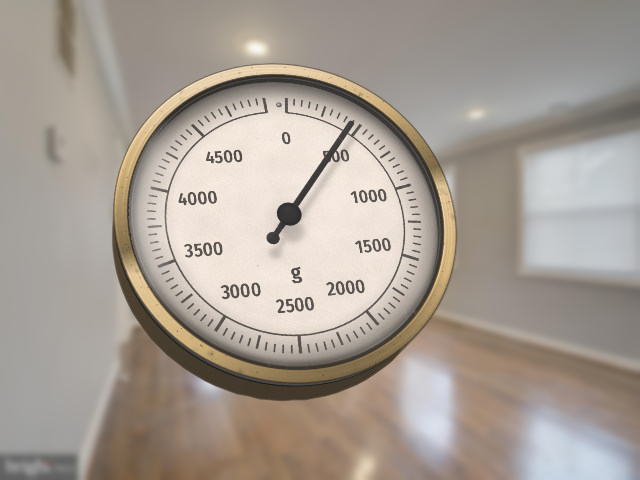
450,g
